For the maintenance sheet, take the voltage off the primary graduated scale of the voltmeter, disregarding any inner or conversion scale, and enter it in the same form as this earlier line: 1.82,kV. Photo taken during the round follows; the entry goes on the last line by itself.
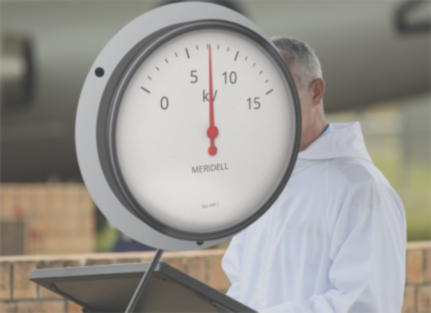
7,kV
